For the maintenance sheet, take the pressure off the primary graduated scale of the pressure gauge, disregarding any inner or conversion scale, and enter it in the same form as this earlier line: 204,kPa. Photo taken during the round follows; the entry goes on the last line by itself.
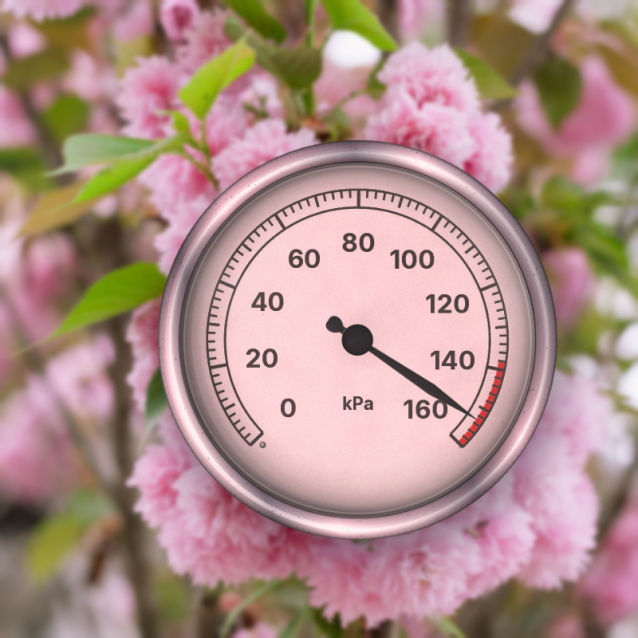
153,kPa
